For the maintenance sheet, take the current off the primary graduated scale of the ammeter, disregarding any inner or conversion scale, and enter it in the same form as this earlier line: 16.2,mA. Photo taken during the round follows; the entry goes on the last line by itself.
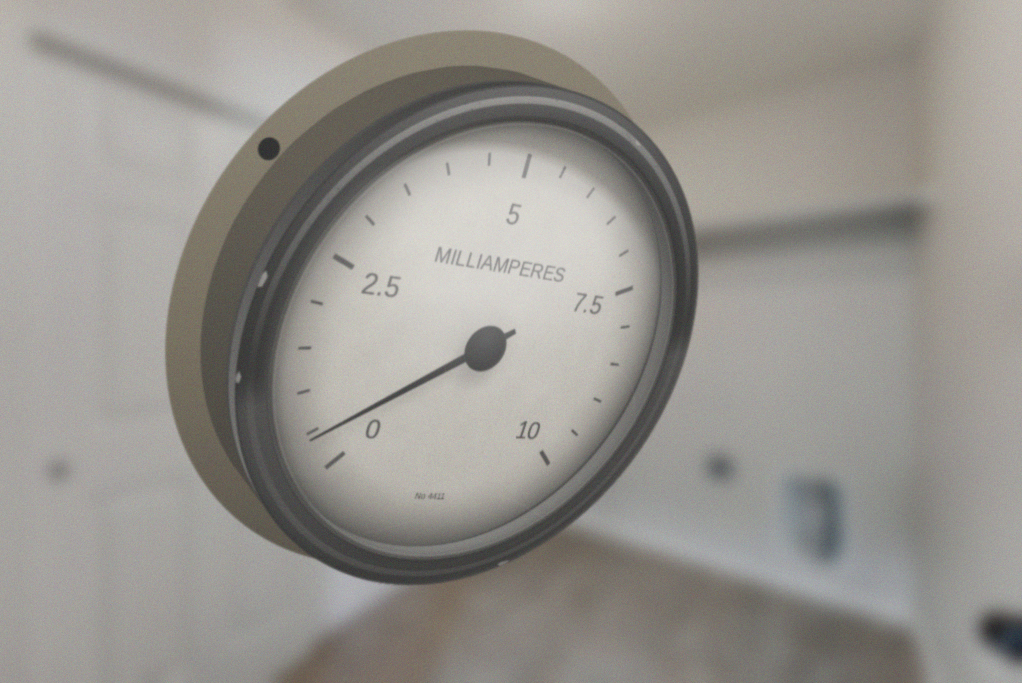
0.5,mA
